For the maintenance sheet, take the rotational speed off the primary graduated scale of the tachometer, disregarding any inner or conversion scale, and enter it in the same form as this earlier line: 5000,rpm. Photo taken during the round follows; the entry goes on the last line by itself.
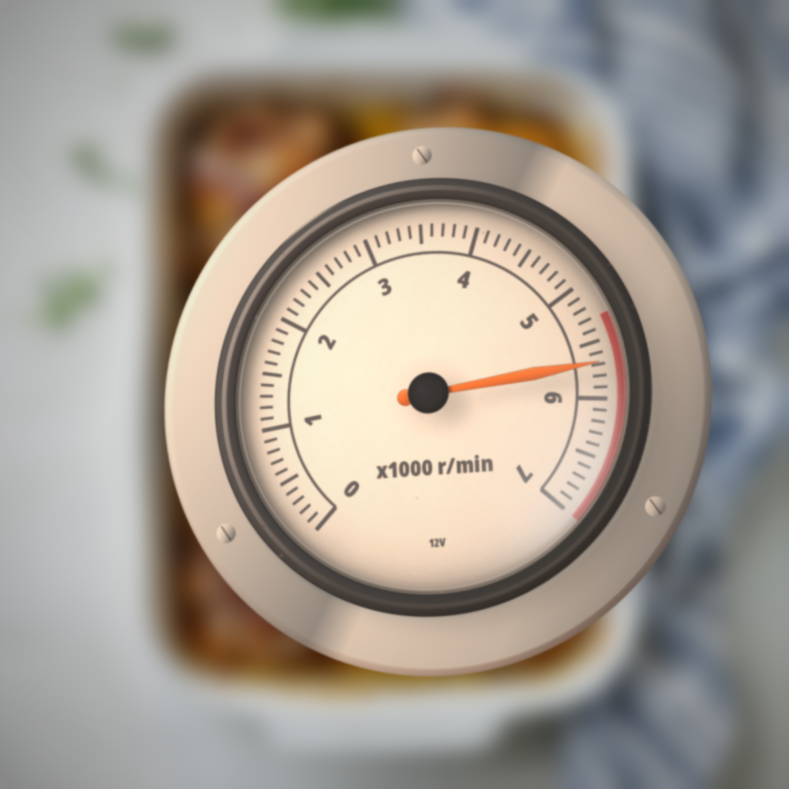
5700,rpm
